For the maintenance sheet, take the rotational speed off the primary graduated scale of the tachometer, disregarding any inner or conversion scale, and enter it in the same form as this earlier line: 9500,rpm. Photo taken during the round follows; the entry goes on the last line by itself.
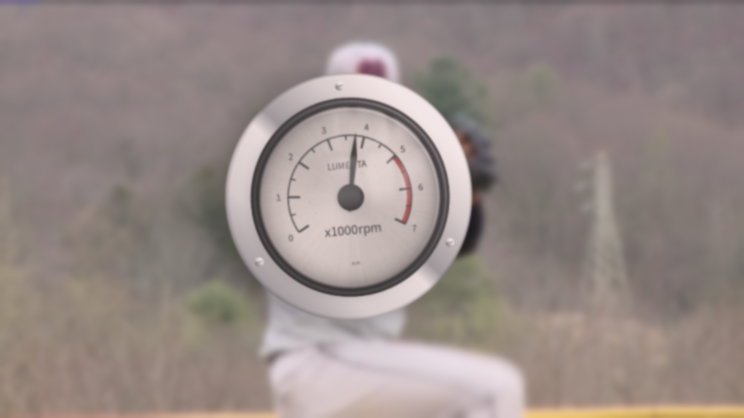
3750,rpm
